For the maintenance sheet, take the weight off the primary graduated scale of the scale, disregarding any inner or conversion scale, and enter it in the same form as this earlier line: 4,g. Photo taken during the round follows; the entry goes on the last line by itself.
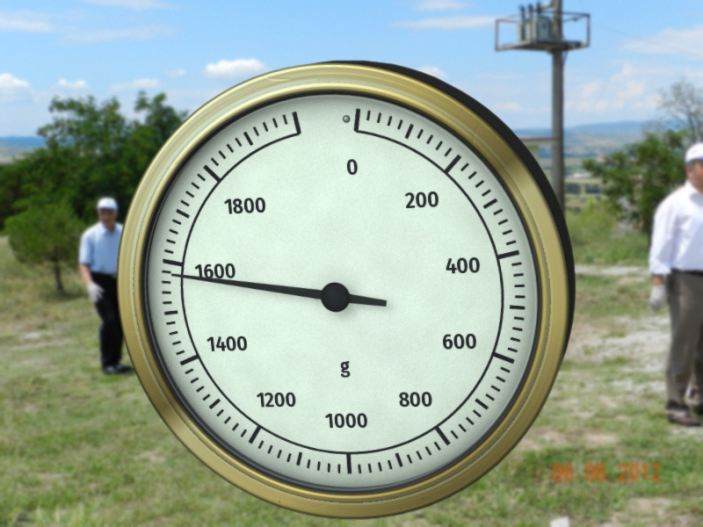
1580,g
